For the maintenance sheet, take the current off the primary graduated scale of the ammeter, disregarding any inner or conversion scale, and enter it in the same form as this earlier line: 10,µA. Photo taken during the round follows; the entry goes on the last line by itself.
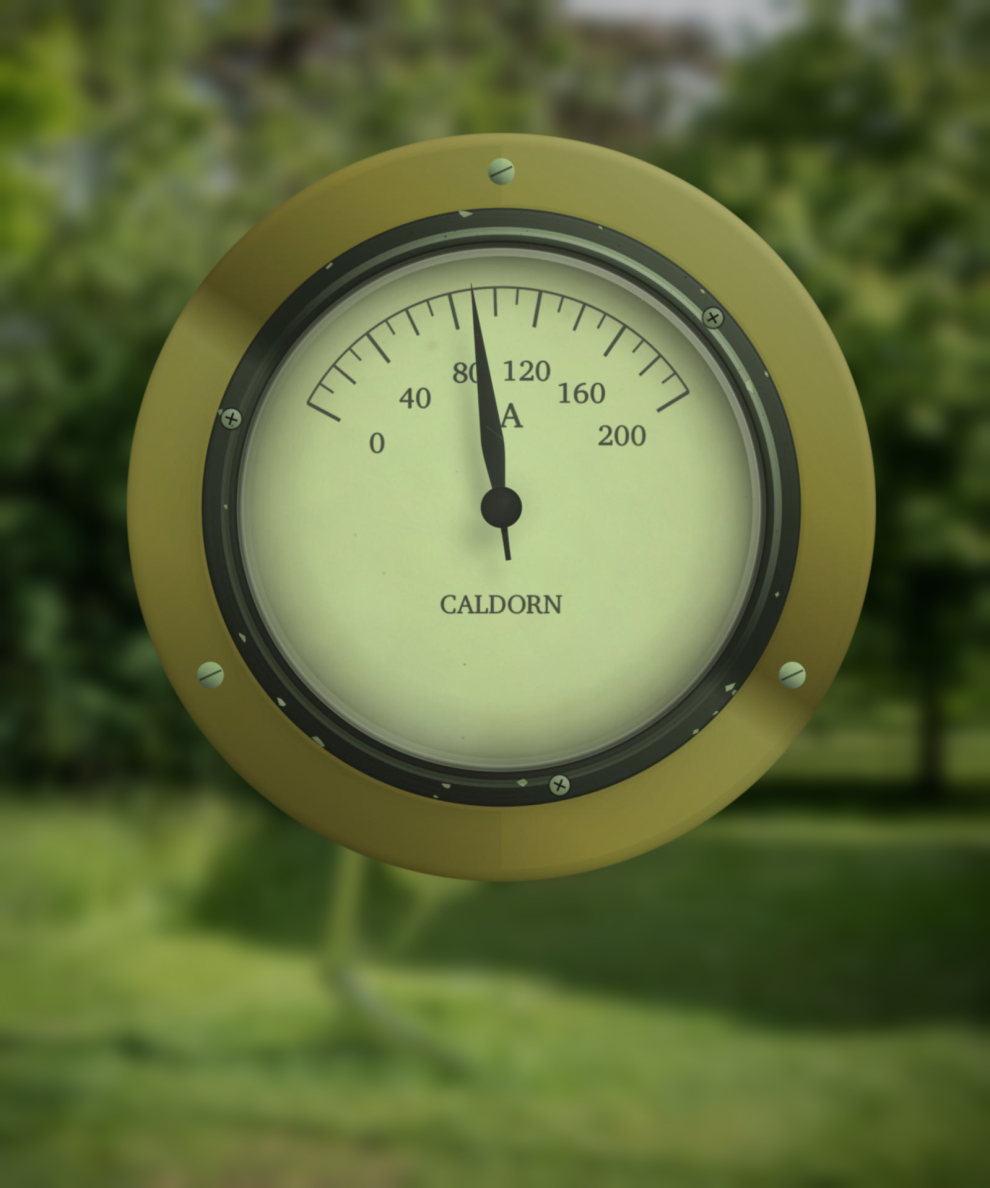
90,µA
